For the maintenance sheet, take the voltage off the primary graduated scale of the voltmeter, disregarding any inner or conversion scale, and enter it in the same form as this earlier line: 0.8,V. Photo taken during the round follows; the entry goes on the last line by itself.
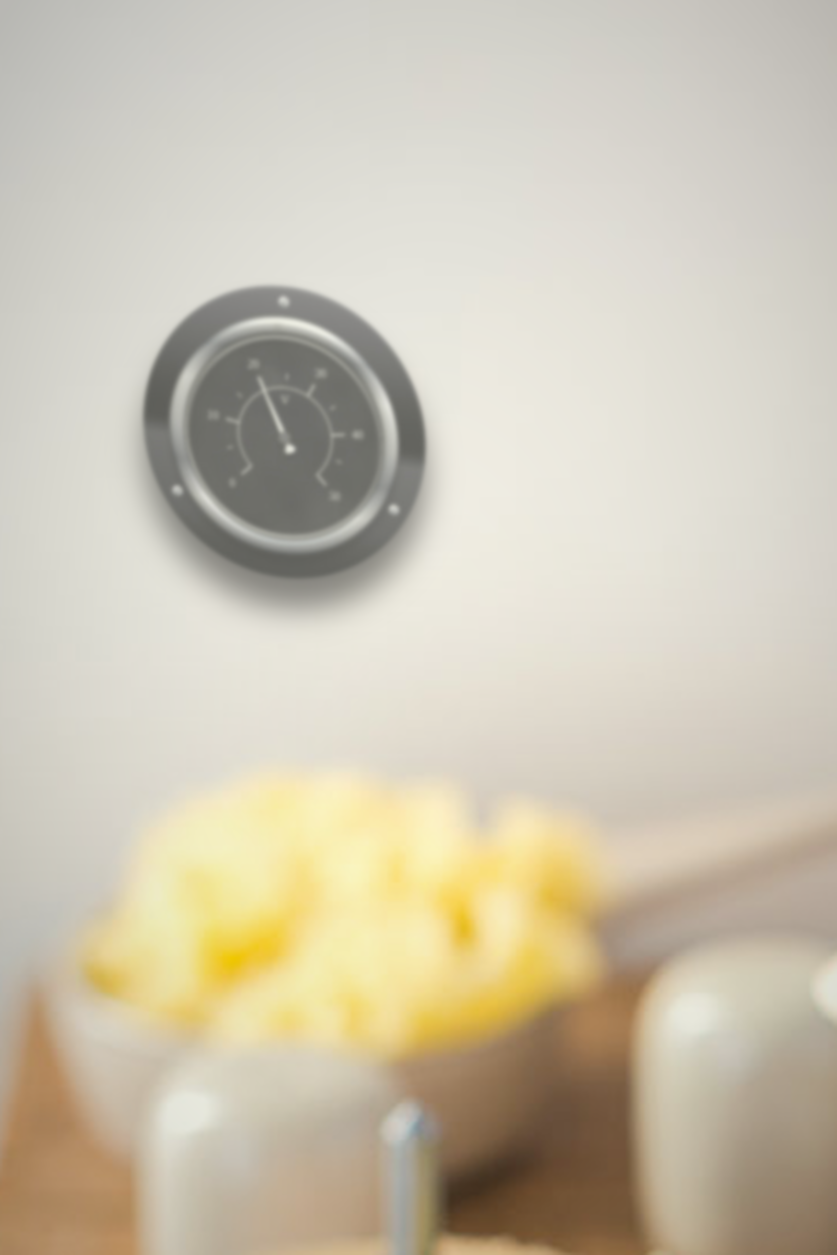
20,V
